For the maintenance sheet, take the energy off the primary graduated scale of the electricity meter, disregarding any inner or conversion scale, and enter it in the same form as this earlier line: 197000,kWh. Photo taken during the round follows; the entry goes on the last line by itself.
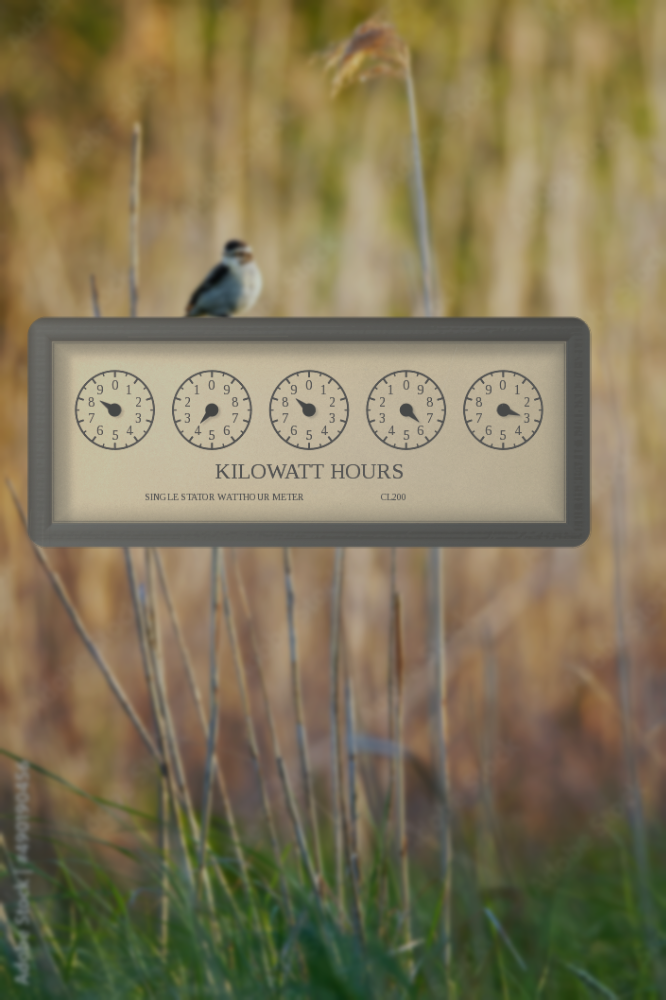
83863,kWh
